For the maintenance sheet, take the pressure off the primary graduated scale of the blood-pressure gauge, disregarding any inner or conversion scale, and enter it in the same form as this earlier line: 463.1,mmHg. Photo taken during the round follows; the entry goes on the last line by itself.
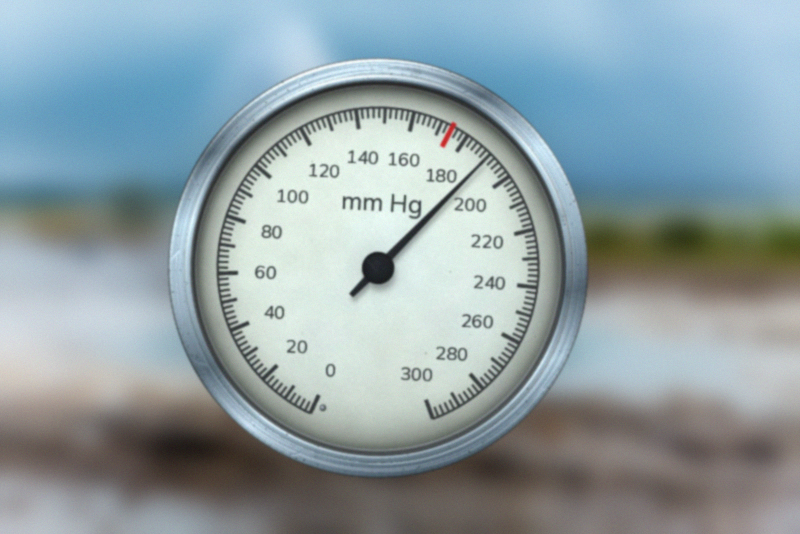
190,mmHg
